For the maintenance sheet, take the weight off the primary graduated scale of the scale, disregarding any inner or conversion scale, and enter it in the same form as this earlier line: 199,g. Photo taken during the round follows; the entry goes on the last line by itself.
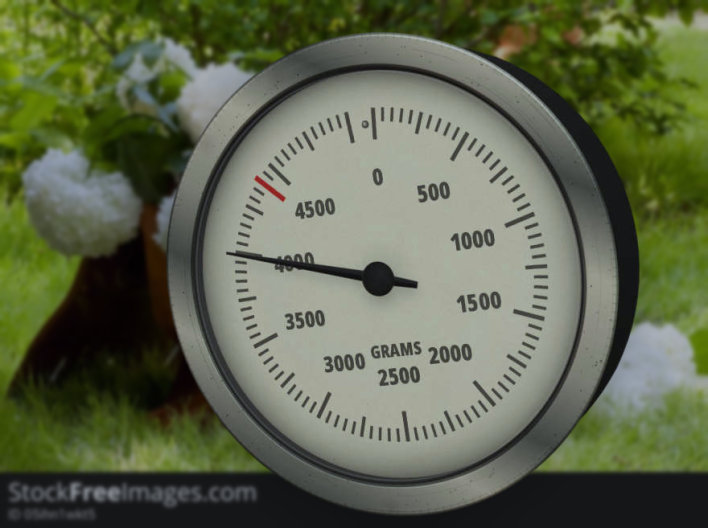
4000,g
